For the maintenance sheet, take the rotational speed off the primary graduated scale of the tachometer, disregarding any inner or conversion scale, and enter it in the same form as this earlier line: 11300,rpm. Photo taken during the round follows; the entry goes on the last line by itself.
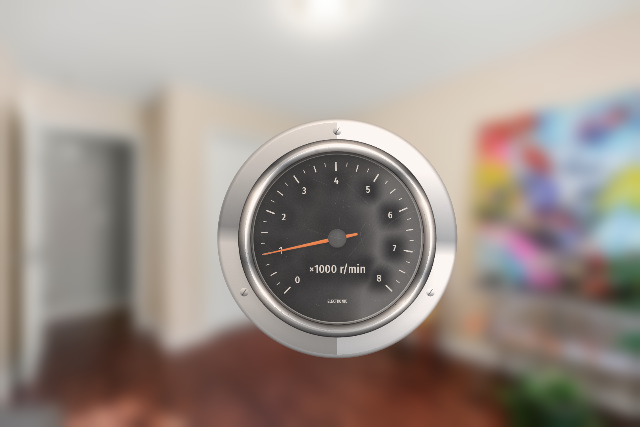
1000,rpm
